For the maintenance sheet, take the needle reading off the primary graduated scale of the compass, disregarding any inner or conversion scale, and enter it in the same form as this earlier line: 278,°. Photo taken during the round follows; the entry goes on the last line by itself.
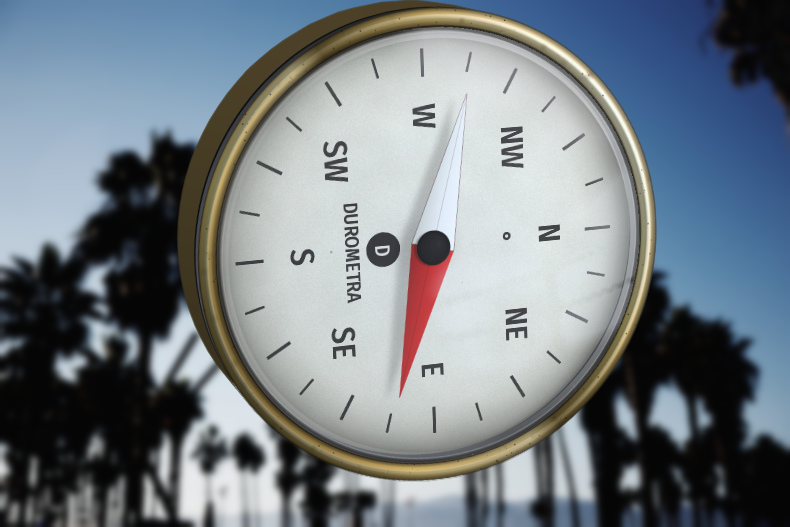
105,°
